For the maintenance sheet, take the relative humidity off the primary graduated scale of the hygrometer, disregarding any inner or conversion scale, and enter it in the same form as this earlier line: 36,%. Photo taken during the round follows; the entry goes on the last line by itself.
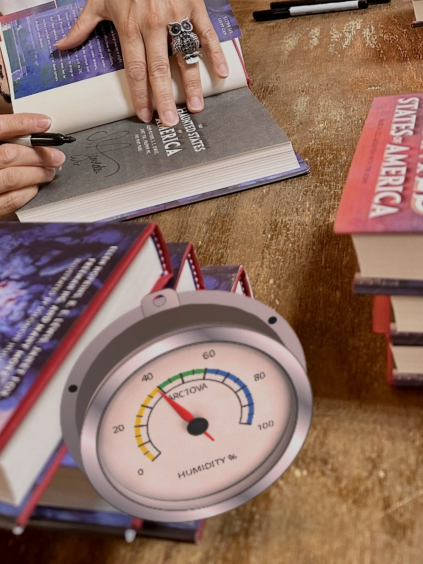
40,%
